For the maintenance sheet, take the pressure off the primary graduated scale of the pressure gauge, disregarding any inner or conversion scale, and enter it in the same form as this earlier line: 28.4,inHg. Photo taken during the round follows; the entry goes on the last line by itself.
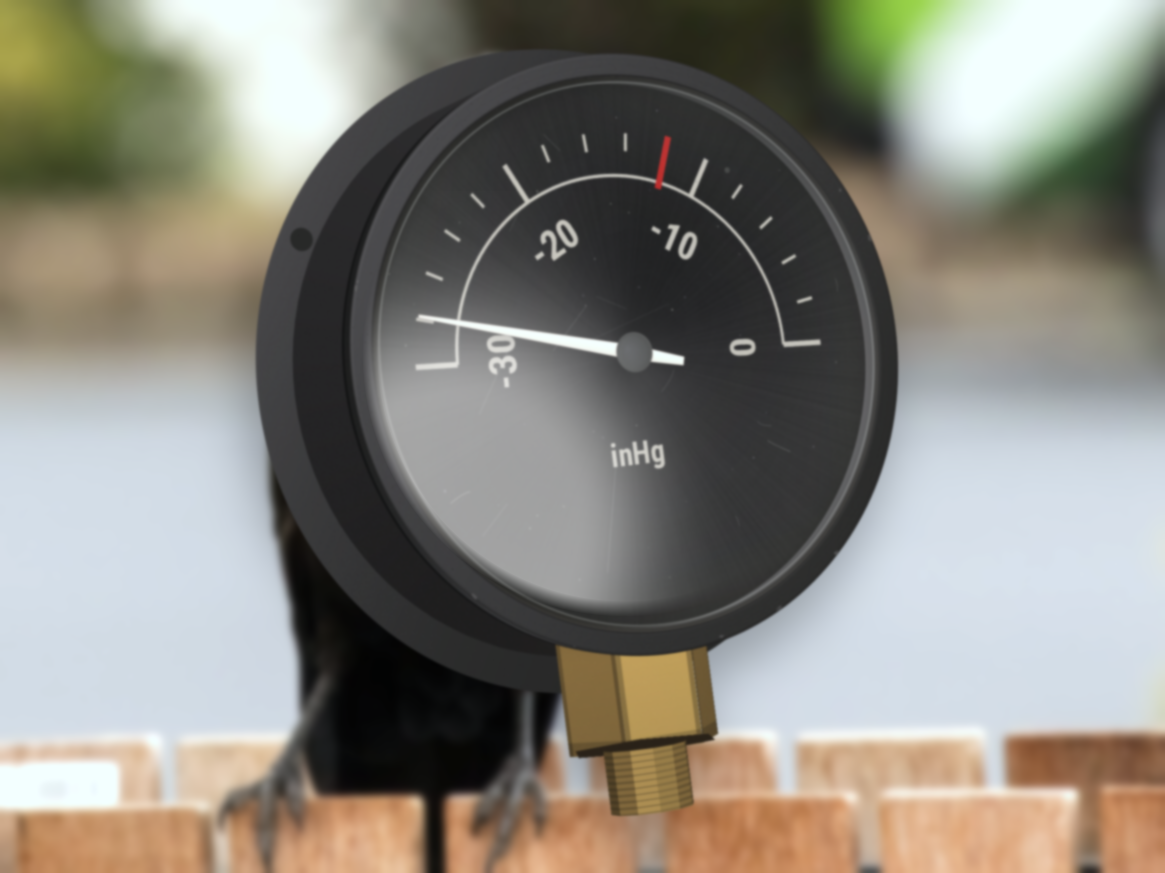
-28,inHg
